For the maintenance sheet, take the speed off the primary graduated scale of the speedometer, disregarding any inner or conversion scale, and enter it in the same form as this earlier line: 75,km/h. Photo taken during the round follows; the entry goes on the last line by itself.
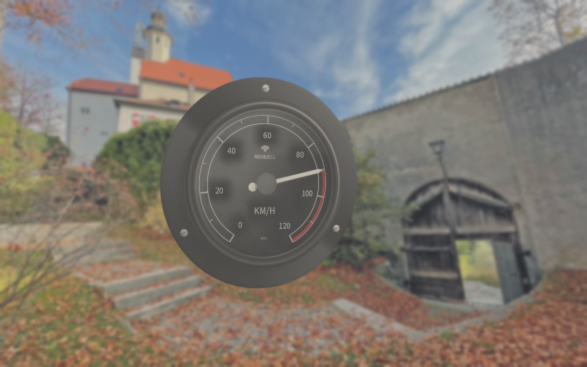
90,km/h
